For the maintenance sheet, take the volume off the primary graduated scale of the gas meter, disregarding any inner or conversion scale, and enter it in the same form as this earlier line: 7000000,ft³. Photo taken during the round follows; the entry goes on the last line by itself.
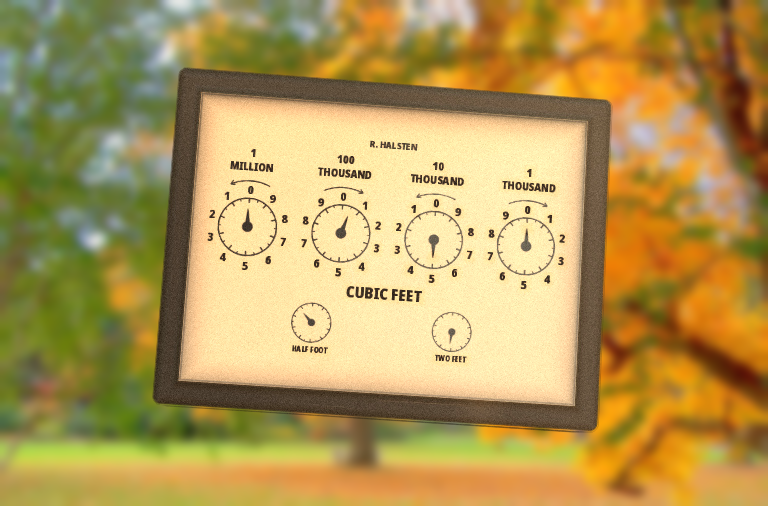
5000,ft³
